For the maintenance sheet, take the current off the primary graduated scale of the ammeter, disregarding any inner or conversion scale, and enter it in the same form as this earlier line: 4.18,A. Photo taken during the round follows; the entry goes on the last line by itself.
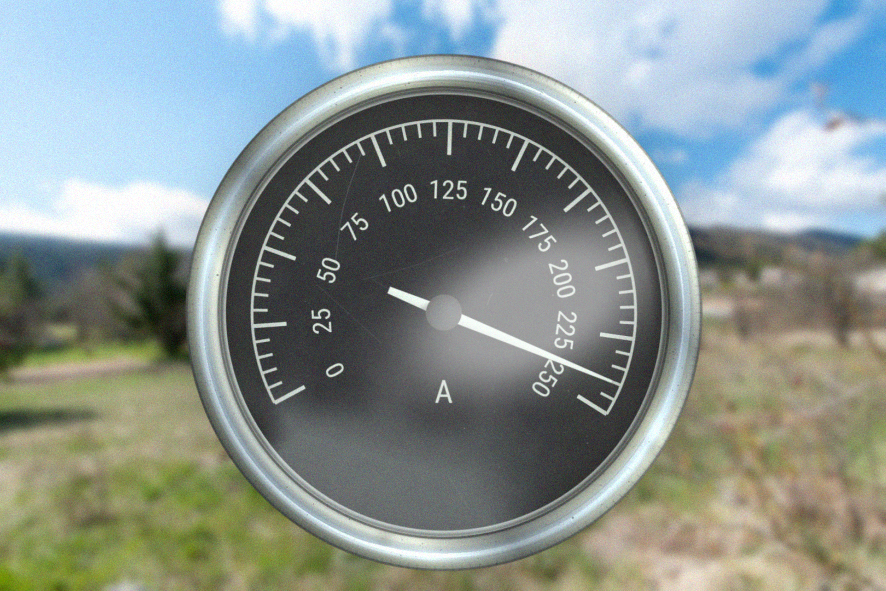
240,A
